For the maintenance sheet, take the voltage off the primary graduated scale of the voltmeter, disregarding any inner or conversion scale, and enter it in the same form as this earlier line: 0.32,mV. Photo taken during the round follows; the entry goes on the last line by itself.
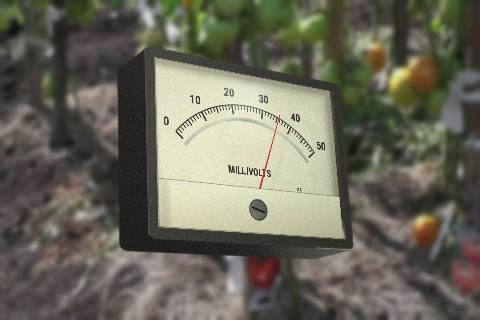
35,mV
